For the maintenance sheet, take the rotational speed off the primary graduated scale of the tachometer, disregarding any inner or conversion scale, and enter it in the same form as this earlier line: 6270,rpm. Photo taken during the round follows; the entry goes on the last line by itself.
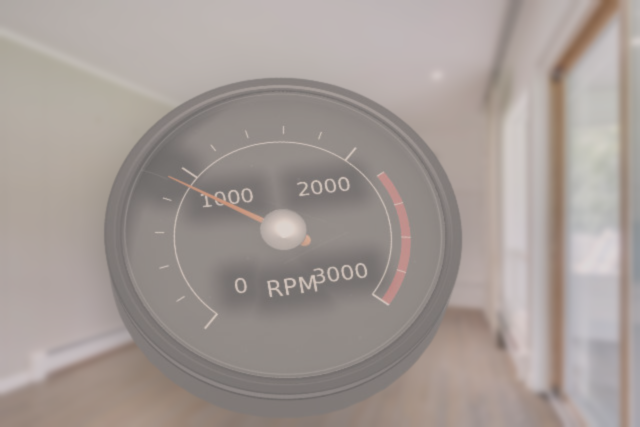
900,rpm
